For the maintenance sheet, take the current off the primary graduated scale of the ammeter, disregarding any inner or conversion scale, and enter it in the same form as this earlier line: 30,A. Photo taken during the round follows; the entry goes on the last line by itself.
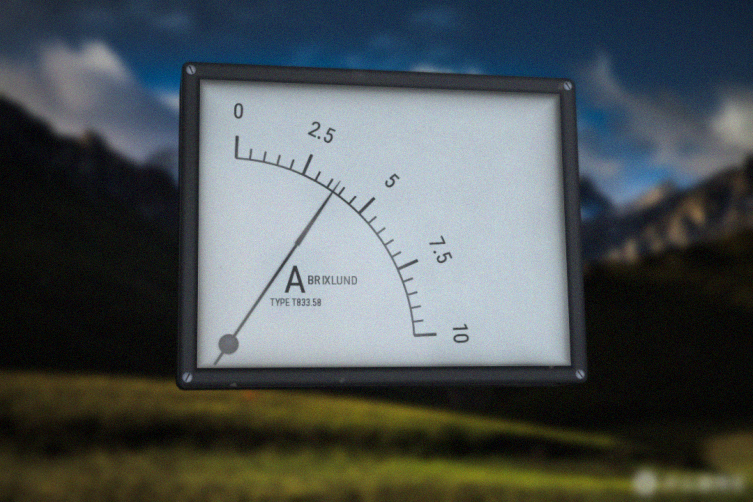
3.75,A
